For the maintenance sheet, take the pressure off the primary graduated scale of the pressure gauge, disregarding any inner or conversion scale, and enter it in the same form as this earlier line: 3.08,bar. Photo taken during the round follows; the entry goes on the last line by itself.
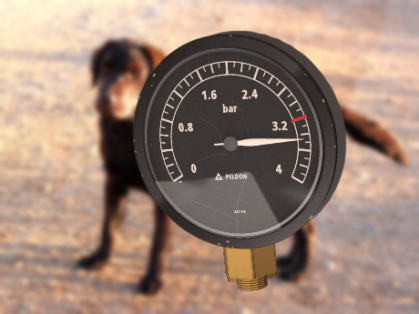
3.45,bar
